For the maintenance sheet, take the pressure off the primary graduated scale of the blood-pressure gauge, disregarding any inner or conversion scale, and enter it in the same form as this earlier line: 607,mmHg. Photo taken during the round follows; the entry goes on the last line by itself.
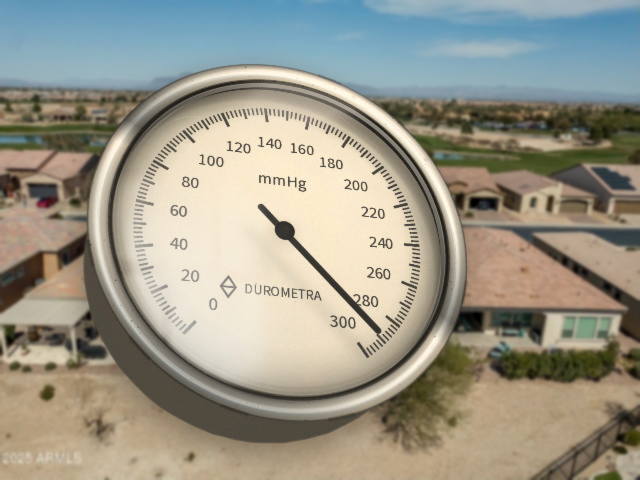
290,mmHg
